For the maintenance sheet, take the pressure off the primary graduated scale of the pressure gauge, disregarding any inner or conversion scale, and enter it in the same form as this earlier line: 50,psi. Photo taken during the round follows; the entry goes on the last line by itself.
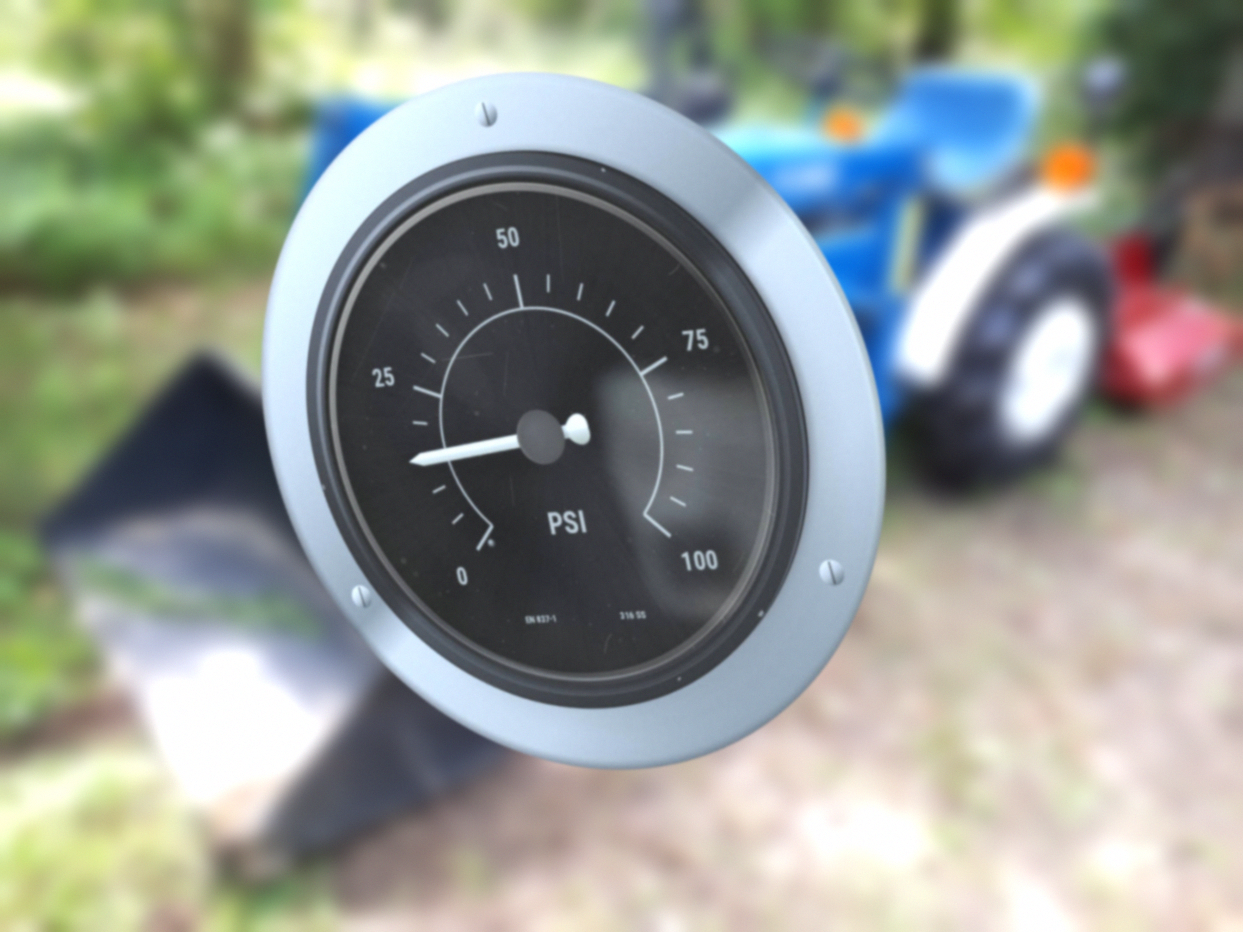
15,psi
